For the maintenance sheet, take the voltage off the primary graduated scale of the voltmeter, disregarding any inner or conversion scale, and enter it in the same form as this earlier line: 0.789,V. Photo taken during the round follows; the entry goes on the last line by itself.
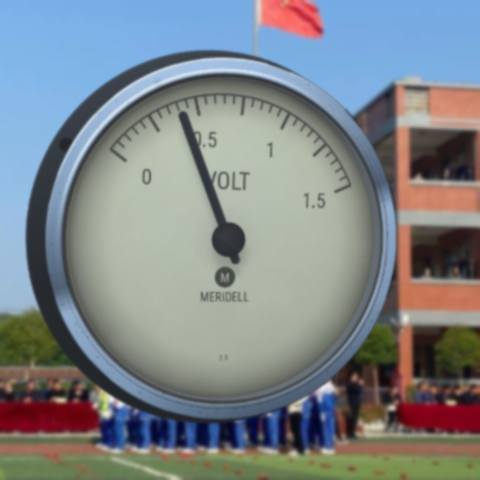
0.4,V
